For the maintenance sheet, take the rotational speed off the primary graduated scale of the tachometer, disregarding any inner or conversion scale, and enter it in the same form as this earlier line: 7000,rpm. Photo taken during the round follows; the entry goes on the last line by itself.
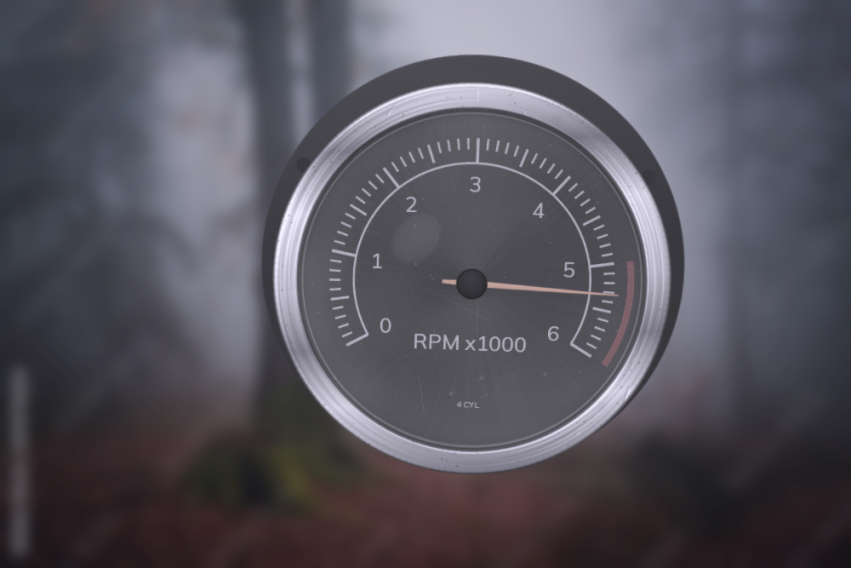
5300,rpm
